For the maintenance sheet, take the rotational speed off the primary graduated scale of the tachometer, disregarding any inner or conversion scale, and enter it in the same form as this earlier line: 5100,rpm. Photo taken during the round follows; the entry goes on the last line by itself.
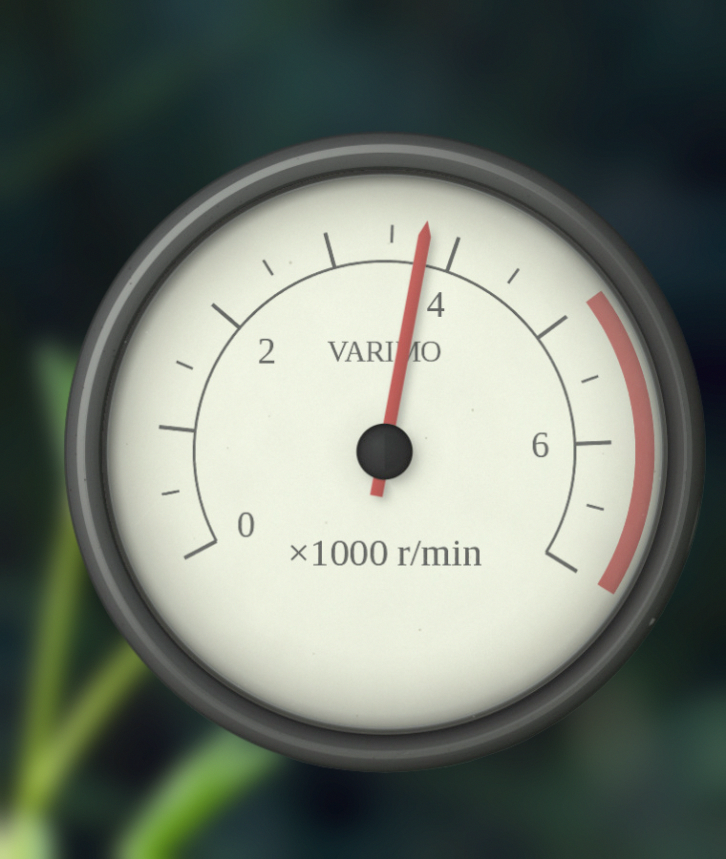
3750,rpm
